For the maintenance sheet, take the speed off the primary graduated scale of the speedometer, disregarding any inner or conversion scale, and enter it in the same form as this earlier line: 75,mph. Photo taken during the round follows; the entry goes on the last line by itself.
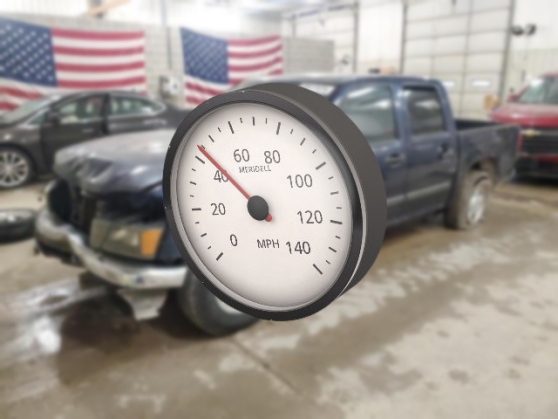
45,mph
